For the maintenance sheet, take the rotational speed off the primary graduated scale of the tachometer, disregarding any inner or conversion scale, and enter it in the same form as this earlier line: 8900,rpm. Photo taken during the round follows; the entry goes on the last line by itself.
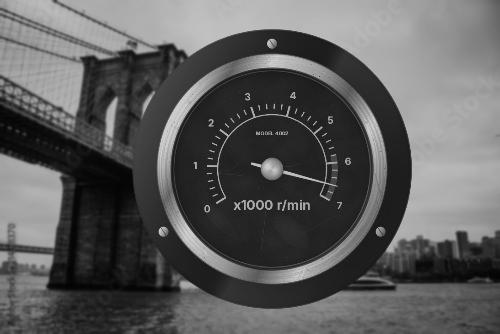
6600,rpm
